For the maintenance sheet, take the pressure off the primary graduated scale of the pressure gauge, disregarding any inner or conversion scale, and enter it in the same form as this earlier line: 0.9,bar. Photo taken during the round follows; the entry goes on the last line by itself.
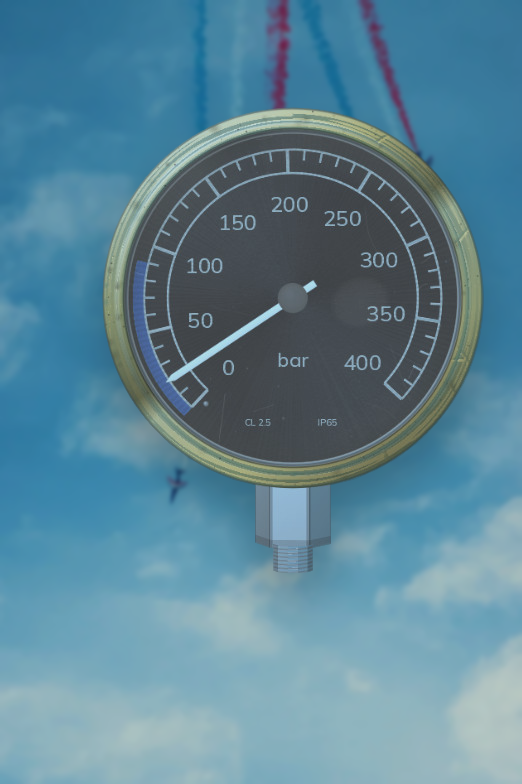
20,bar
